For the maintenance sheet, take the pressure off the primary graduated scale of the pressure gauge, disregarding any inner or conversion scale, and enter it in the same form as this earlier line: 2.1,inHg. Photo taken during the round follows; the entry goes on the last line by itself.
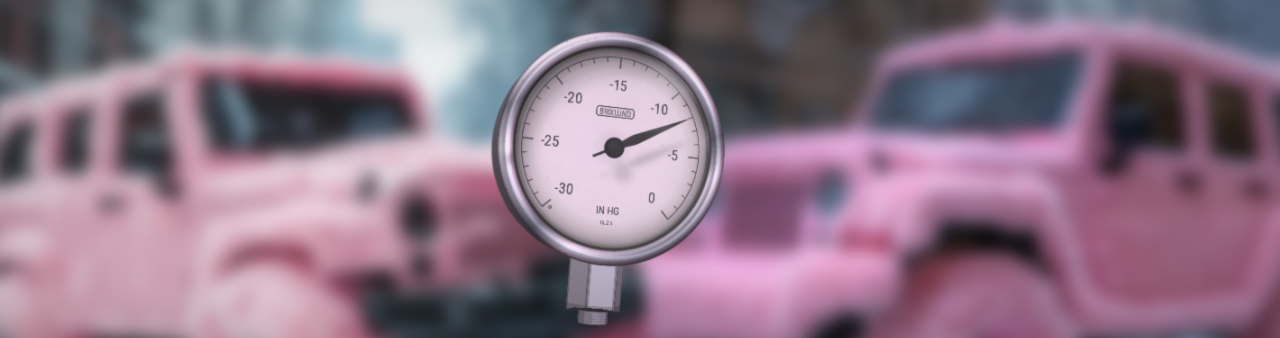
-8,inHg
